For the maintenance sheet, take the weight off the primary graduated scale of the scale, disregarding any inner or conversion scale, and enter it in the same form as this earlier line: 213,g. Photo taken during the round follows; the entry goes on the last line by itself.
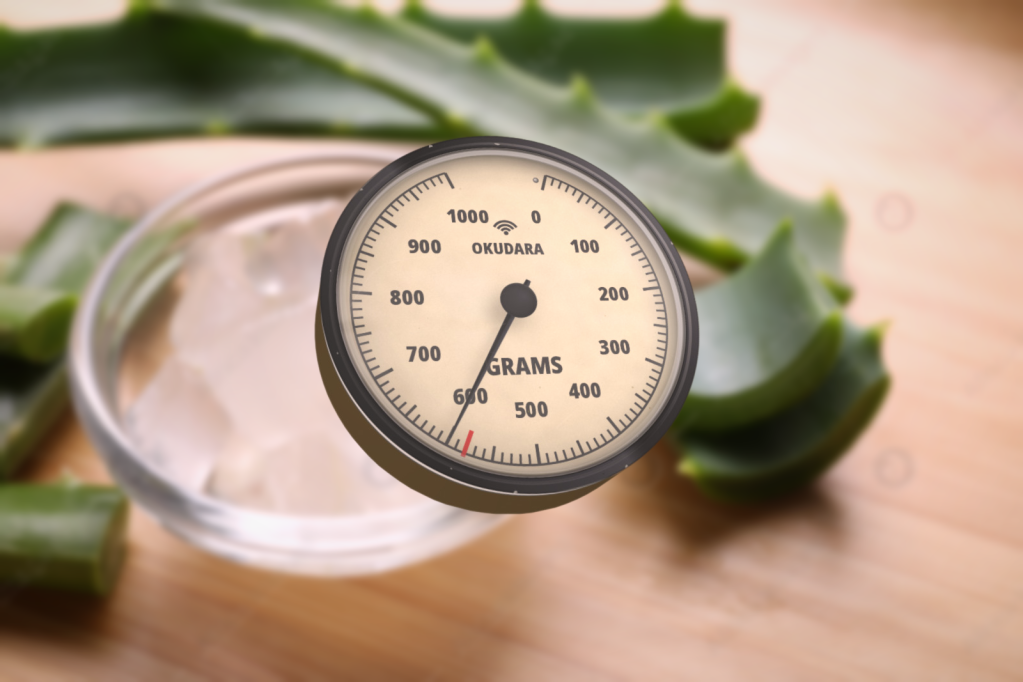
600,g
